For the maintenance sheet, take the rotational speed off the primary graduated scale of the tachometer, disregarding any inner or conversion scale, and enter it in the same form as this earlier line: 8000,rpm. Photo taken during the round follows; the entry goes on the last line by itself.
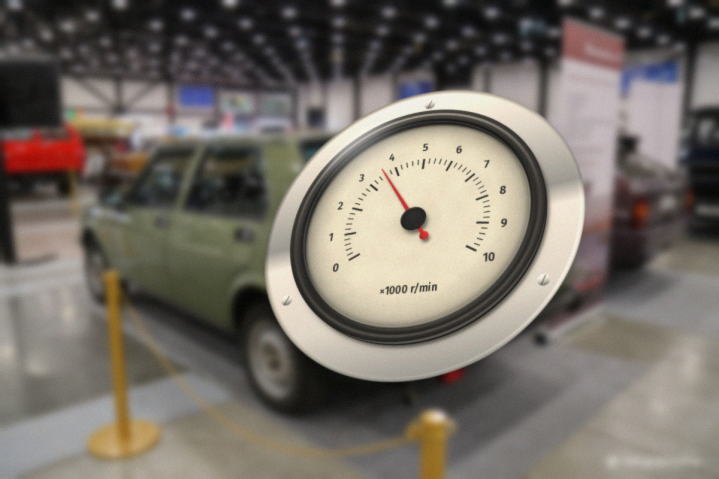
3600,rpm
